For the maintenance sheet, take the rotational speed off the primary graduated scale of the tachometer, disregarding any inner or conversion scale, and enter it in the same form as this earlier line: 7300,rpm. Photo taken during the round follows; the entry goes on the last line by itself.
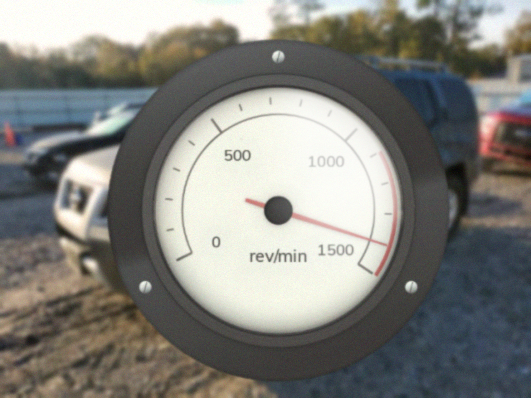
1400,rpm
